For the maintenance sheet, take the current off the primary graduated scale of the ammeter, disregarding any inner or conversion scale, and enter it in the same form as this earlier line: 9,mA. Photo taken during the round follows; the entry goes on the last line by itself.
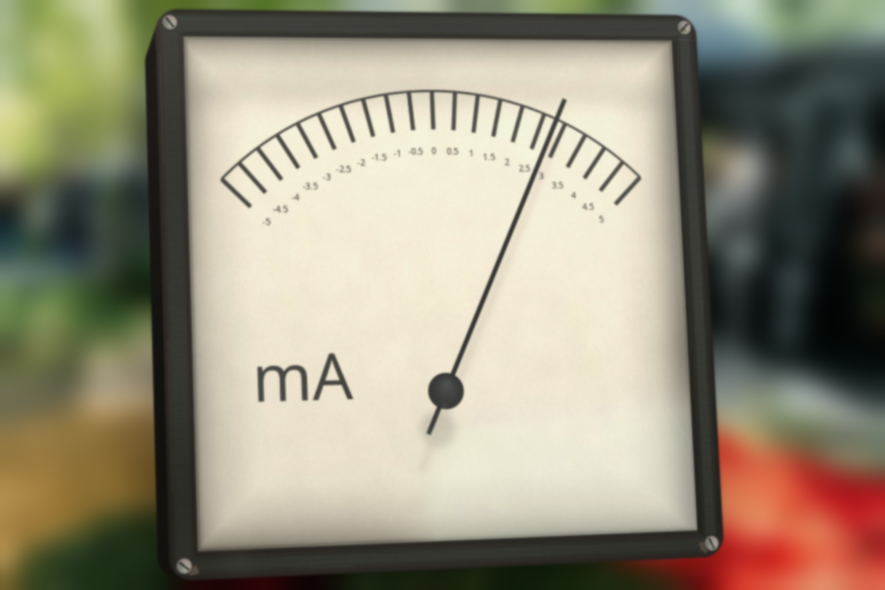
2.75,mA
